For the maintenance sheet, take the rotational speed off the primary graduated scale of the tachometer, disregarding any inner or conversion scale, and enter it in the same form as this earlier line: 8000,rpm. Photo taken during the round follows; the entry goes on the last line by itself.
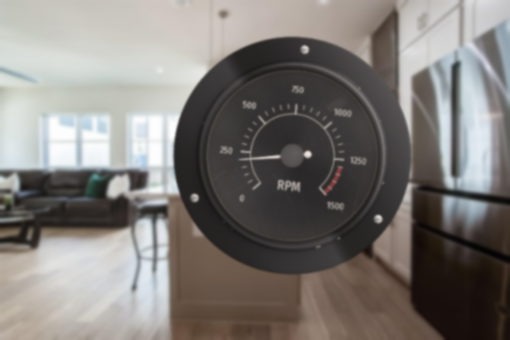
200,rpm
